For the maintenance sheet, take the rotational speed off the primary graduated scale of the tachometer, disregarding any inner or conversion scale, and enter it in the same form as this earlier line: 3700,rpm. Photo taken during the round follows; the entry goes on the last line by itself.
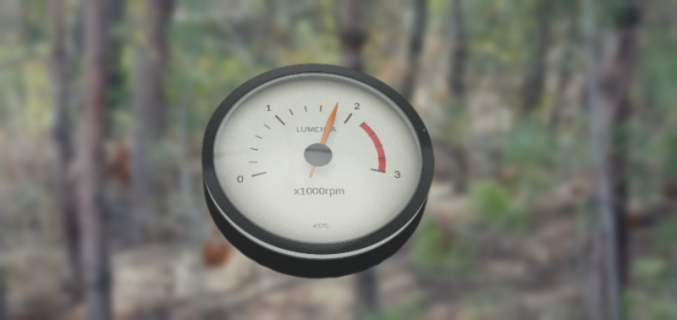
1800,rpm
